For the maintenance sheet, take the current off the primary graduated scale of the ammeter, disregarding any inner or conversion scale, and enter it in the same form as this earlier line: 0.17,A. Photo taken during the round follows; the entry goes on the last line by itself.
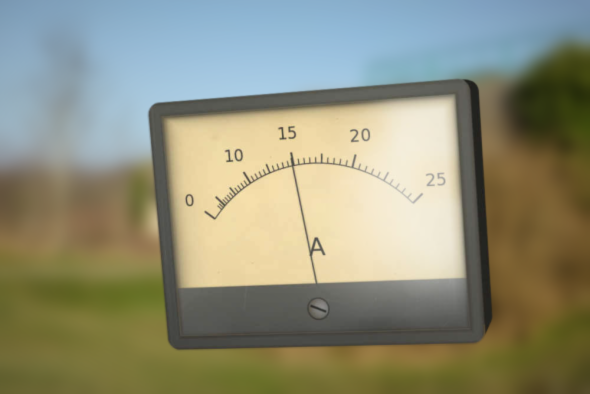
15,A
